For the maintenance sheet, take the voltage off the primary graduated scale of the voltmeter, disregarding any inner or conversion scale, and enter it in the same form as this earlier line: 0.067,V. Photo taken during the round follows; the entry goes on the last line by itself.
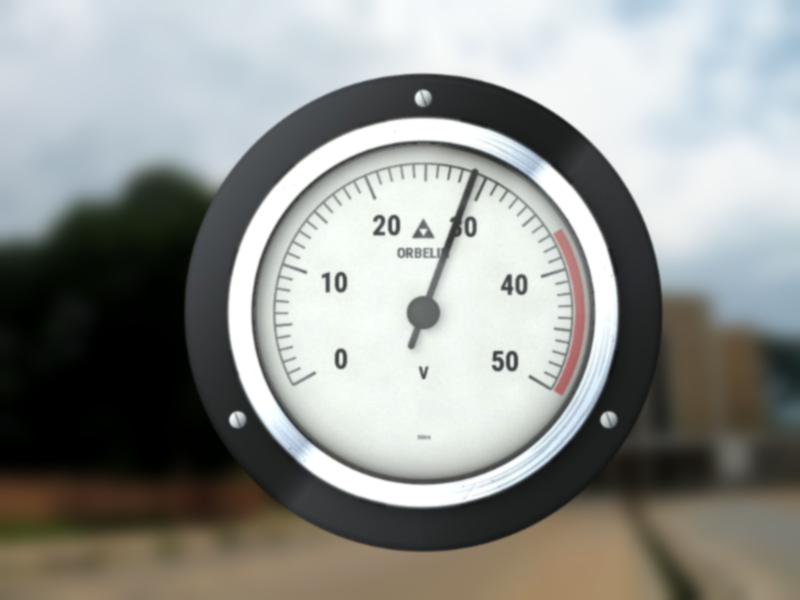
29,V
